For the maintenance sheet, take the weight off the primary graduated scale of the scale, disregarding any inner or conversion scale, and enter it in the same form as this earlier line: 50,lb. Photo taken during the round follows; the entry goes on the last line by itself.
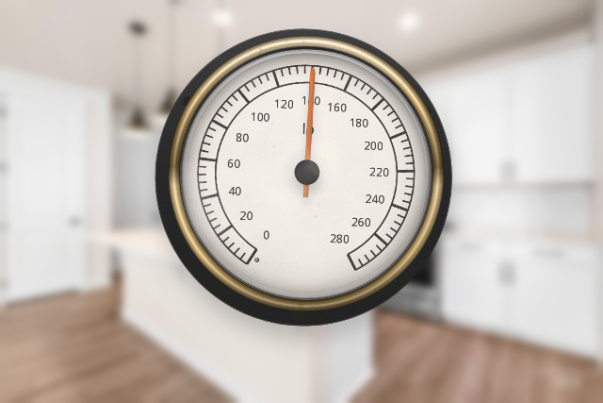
140,lb
